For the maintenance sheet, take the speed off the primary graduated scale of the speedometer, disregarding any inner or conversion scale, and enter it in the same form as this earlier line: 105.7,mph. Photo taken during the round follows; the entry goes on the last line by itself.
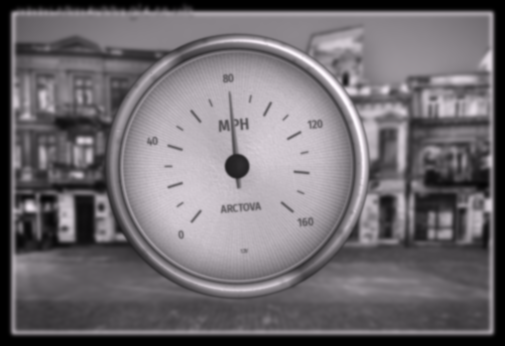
80,mph
